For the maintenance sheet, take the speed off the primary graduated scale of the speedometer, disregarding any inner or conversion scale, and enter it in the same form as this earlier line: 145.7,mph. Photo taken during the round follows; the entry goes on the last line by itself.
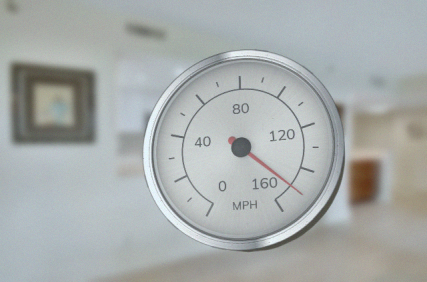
150,mph
